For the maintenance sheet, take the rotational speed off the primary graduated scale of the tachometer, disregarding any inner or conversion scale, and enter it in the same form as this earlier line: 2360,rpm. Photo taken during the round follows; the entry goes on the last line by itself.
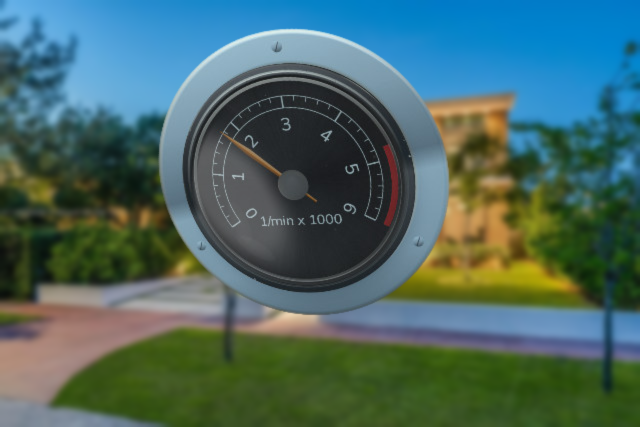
1800,rpm
